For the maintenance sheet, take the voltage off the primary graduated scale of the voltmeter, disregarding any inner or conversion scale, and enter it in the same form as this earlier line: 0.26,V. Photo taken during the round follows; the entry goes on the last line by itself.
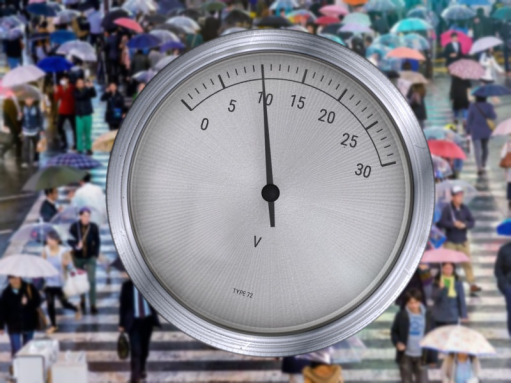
10,V
